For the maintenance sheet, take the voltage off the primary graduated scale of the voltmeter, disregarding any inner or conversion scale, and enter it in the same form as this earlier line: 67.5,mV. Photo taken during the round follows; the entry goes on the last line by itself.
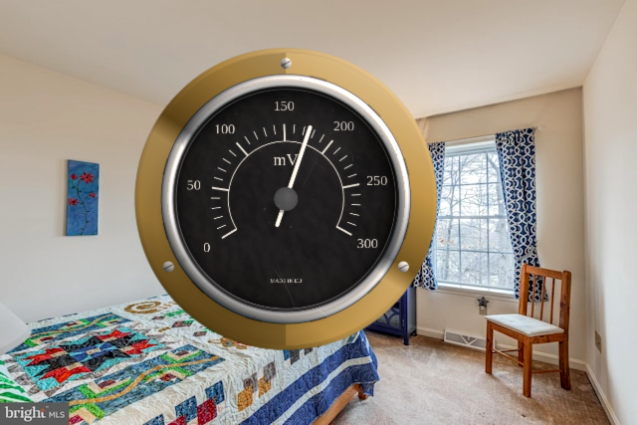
175,mV
